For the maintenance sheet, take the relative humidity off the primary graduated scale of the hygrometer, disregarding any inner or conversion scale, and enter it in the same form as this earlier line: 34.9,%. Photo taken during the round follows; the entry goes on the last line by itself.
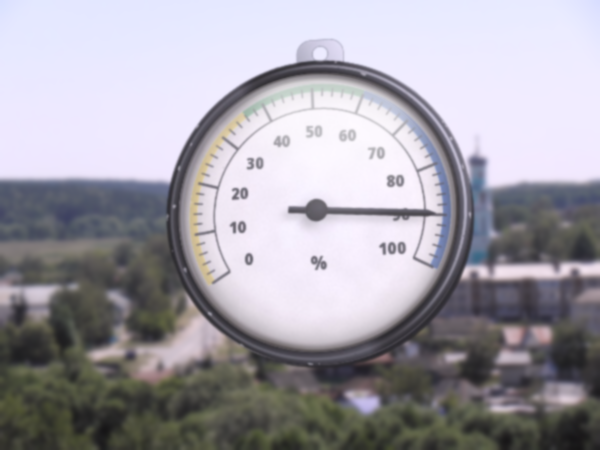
90,%
